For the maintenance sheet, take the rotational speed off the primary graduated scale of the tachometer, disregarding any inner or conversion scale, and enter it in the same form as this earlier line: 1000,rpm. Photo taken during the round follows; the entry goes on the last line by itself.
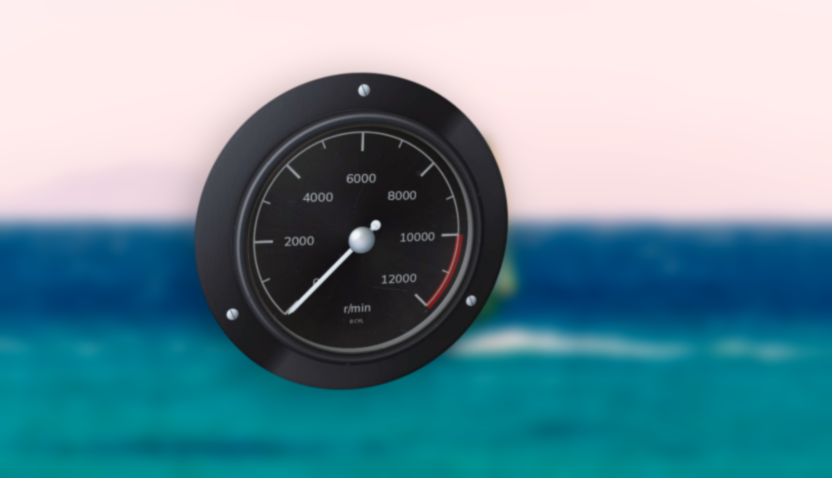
0,rpm
